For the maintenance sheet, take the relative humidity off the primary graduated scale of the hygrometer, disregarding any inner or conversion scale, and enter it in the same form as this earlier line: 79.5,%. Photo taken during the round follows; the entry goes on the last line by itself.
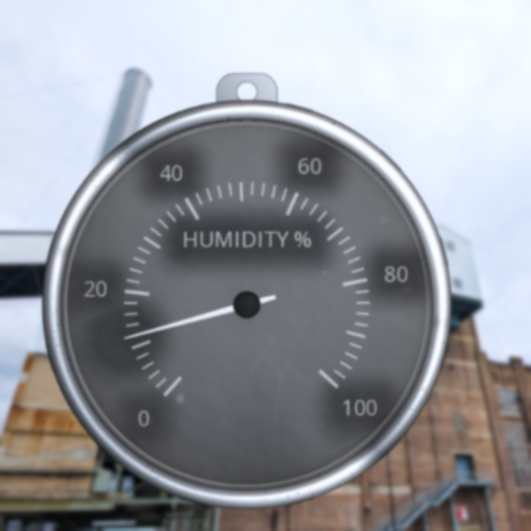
12,%
